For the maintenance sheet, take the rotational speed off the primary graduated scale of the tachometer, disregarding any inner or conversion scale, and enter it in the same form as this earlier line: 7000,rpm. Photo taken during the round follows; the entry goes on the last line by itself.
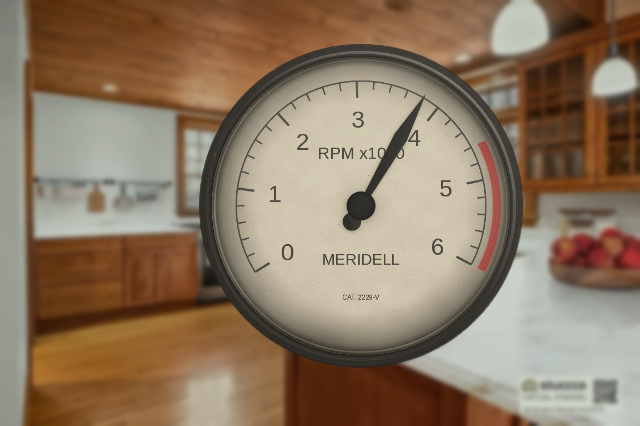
3800,rpm
